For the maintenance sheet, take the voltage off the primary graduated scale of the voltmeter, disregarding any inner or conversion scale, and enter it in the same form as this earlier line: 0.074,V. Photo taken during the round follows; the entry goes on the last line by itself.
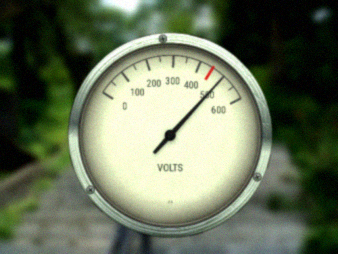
500,V
